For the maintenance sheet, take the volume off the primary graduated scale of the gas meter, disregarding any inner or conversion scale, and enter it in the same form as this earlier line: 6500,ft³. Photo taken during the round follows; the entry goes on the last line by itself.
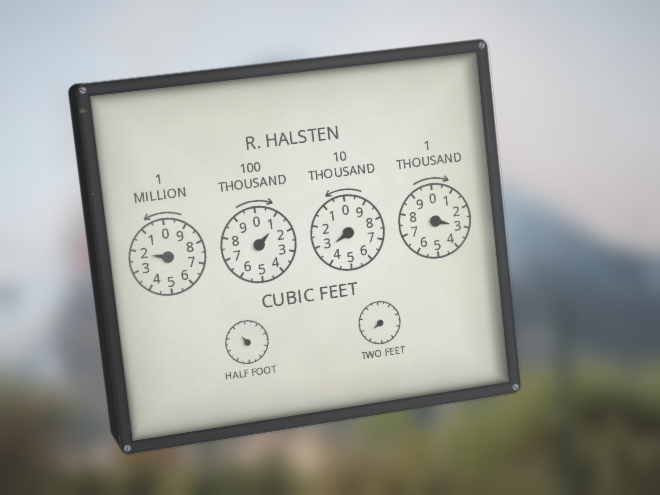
213300,ft³
